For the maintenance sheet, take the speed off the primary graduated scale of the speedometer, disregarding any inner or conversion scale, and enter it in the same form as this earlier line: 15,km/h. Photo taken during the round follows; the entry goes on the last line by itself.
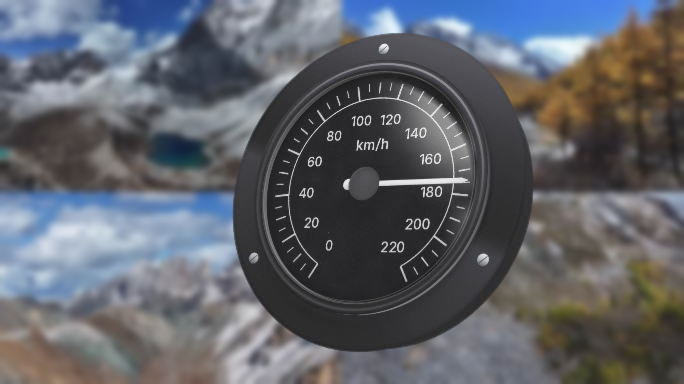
175,km/h
